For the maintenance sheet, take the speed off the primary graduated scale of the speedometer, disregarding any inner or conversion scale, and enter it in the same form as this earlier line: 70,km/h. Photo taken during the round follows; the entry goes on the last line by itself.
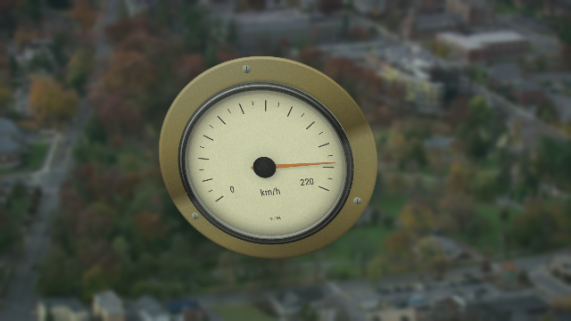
195,km/h
